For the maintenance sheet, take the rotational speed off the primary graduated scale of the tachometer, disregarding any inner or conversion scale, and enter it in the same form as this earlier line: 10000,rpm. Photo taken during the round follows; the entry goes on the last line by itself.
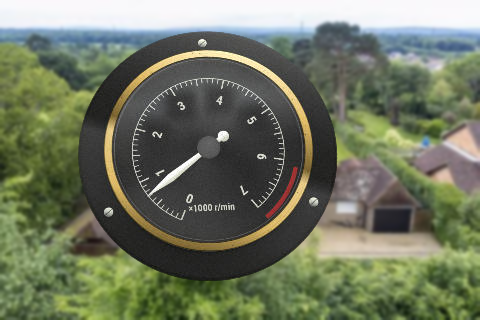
700,rpm
